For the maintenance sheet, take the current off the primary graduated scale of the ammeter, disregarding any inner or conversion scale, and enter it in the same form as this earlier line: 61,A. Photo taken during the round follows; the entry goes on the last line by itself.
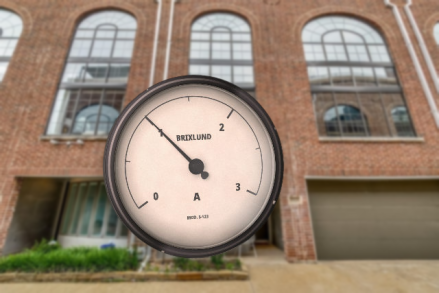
1,A
